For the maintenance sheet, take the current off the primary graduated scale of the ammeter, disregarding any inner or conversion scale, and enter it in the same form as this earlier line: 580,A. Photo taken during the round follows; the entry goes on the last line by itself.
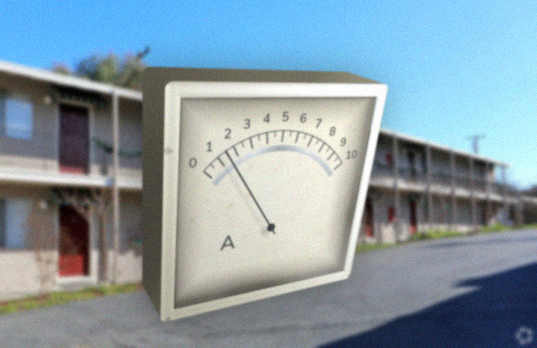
1.5,A
